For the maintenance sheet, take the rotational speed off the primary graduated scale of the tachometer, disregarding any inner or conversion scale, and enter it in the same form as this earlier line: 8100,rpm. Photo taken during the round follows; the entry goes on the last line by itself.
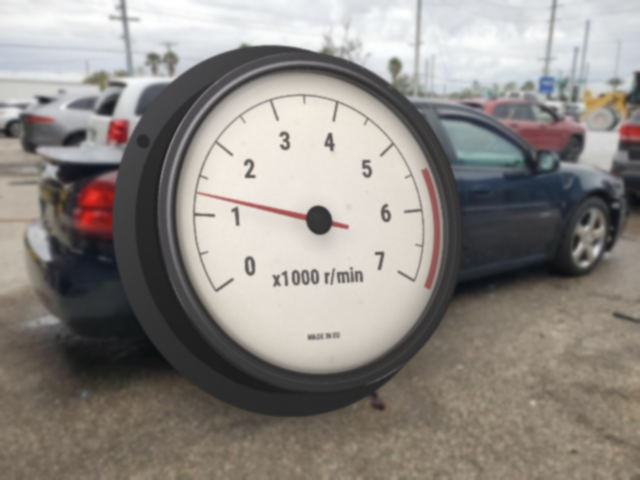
1250,rpm
